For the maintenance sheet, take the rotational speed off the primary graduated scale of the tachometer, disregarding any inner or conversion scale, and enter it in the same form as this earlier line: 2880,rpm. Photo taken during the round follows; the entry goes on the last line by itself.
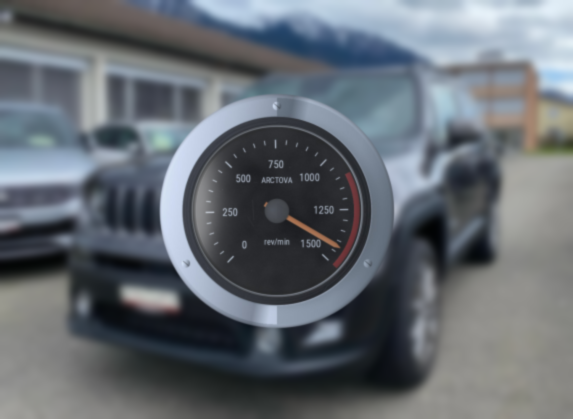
1425,rpm
